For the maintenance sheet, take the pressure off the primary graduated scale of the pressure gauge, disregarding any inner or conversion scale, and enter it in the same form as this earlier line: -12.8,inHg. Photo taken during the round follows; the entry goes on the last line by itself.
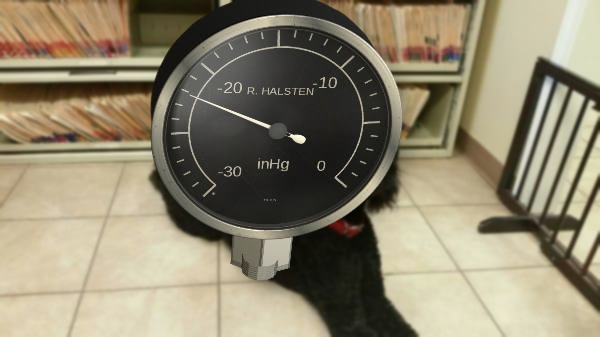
-22,inHg
